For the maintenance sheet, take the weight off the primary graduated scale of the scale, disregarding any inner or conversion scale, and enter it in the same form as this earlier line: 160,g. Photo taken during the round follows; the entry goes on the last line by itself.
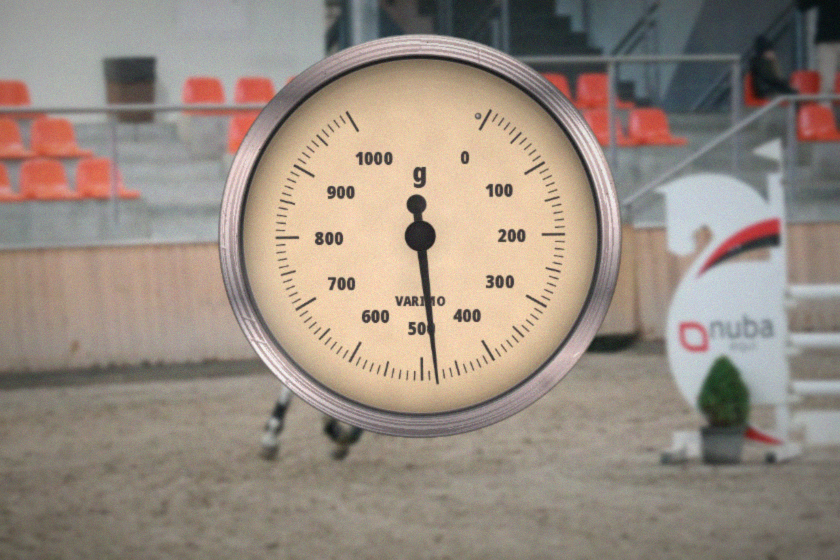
480,g
